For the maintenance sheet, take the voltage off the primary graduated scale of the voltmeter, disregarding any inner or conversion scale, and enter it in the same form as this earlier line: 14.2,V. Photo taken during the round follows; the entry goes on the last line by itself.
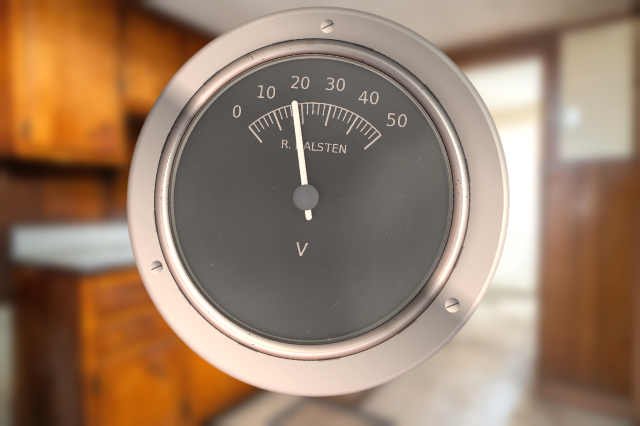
18,V
